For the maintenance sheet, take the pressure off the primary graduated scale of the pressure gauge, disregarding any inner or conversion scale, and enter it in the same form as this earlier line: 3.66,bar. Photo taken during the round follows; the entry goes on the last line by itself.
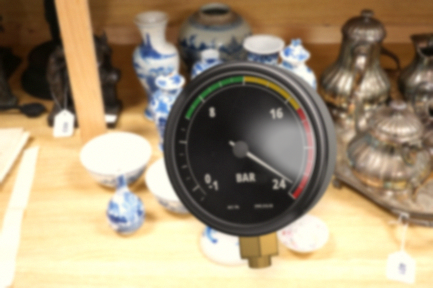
23,bar
